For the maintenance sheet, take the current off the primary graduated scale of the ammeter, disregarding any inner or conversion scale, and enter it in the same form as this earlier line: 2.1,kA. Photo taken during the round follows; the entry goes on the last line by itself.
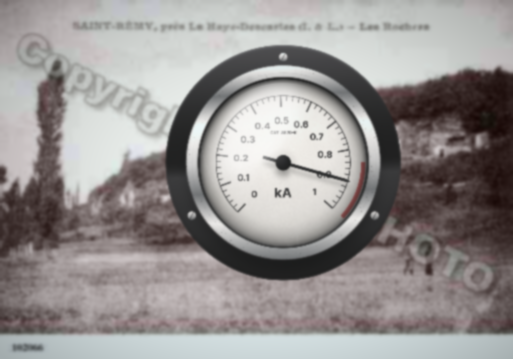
0.9,kA
